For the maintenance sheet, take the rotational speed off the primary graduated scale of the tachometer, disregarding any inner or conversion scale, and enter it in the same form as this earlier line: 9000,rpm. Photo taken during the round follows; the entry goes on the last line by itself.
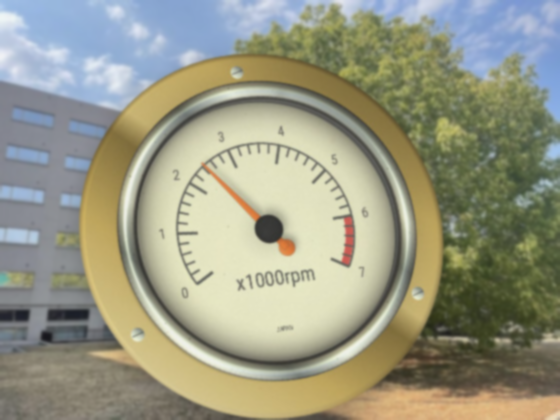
2400,rpm
